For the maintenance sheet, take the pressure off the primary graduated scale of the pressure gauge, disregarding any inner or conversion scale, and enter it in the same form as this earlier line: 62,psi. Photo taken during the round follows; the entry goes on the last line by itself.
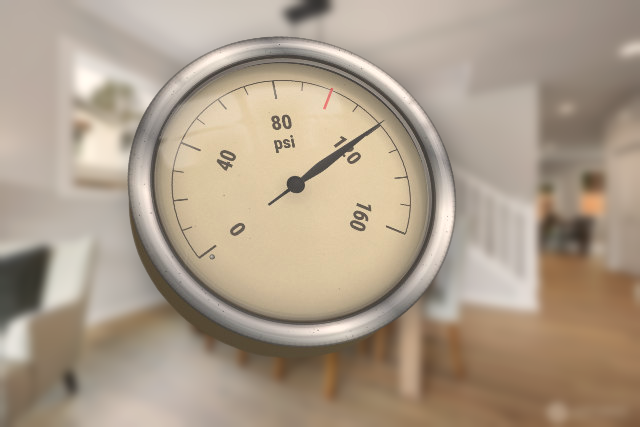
120,psi
